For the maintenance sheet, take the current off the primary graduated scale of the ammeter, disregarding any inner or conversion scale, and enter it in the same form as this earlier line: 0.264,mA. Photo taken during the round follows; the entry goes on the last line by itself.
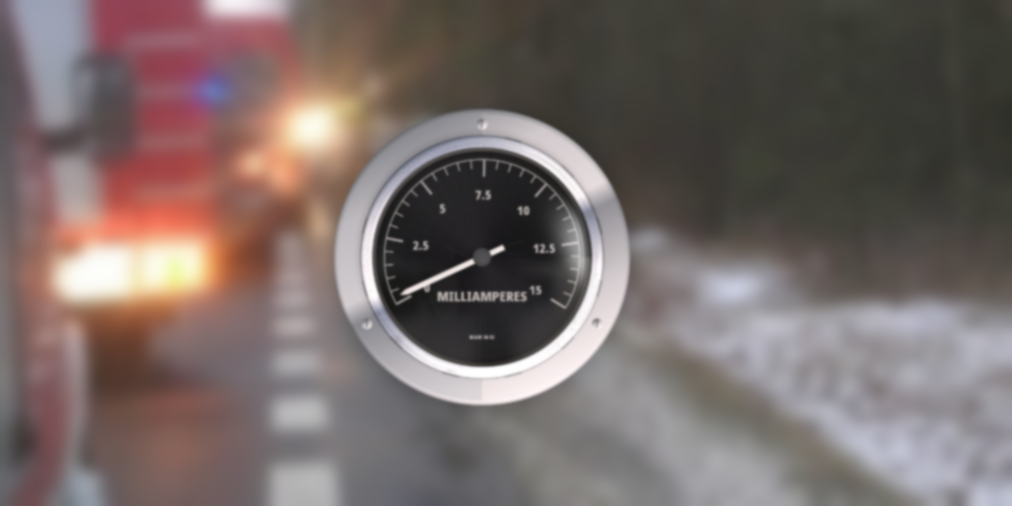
0.25,mA
